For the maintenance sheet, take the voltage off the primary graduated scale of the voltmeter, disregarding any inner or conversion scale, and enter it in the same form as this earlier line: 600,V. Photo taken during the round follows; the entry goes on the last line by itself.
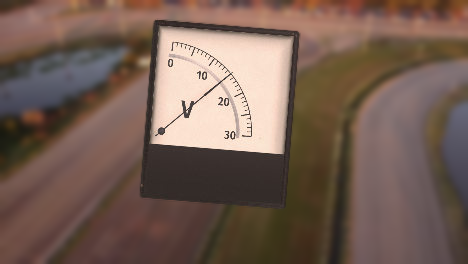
15,V
